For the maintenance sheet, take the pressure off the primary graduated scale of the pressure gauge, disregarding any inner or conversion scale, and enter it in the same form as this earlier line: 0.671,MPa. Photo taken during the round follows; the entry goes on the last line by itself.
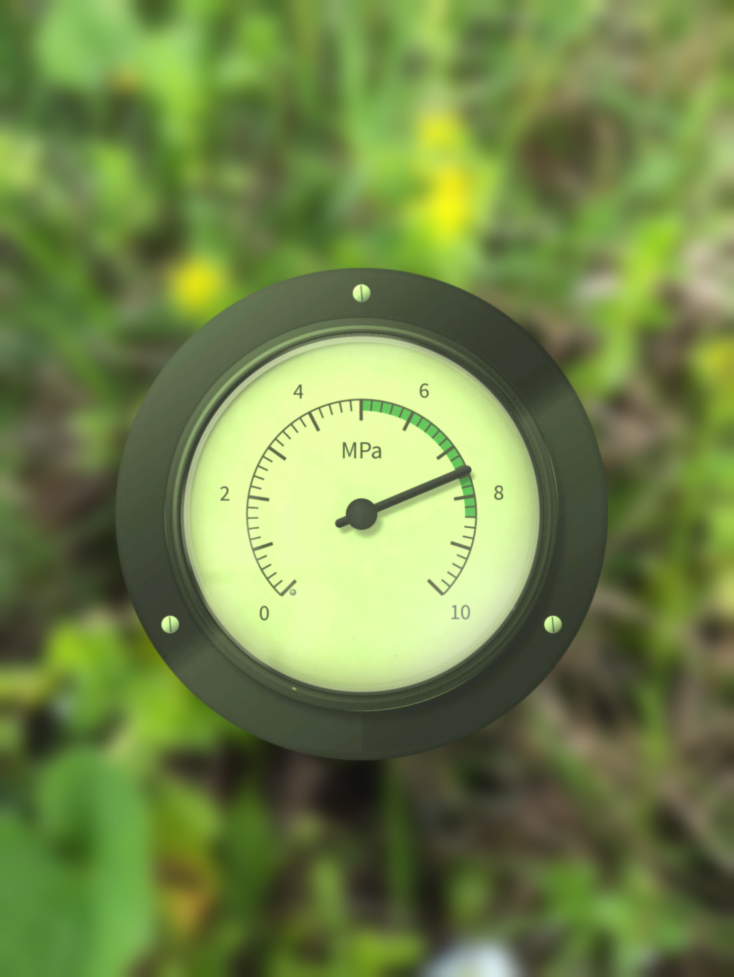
7.5,MPa
